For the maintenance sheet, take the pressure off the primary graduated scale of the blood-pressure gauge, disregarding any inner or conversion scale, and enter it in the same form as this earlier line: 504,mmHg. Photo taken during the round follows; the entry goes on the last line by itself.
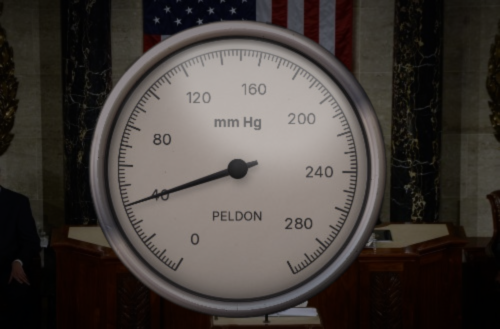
40,mmHg
